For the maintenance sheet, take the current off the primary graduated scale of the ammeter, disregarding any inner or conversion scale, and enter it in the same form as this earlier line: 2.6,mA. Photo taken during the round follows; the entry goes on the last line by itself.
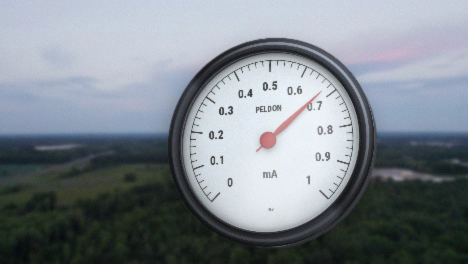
0.68,mA
